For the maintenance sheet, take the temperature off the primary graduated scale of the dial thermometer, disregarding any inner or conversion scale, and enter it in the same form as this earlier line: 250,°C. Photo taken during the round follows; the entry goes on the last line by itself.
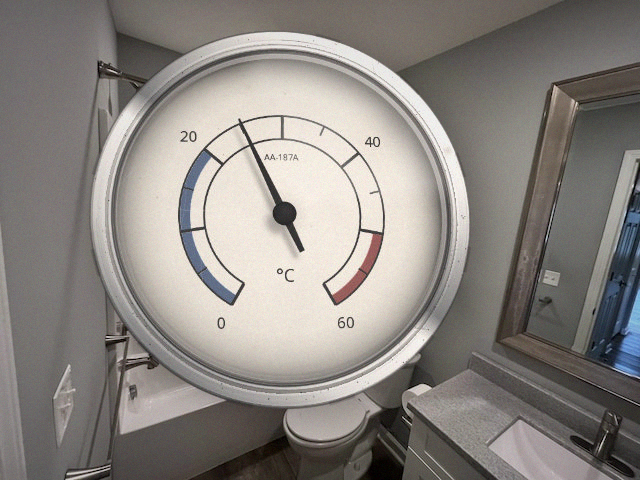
25,°C
